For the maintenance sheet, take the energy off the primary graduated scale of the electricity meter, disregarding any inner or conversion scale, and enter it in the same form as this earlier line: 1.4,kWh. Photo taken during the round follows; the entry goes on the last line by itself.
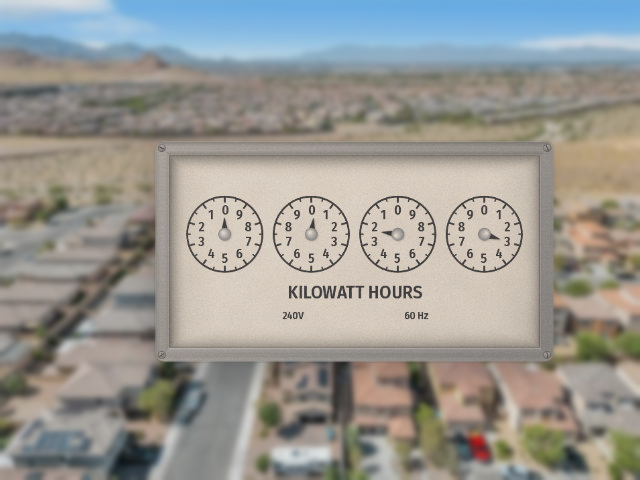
23,kWh
